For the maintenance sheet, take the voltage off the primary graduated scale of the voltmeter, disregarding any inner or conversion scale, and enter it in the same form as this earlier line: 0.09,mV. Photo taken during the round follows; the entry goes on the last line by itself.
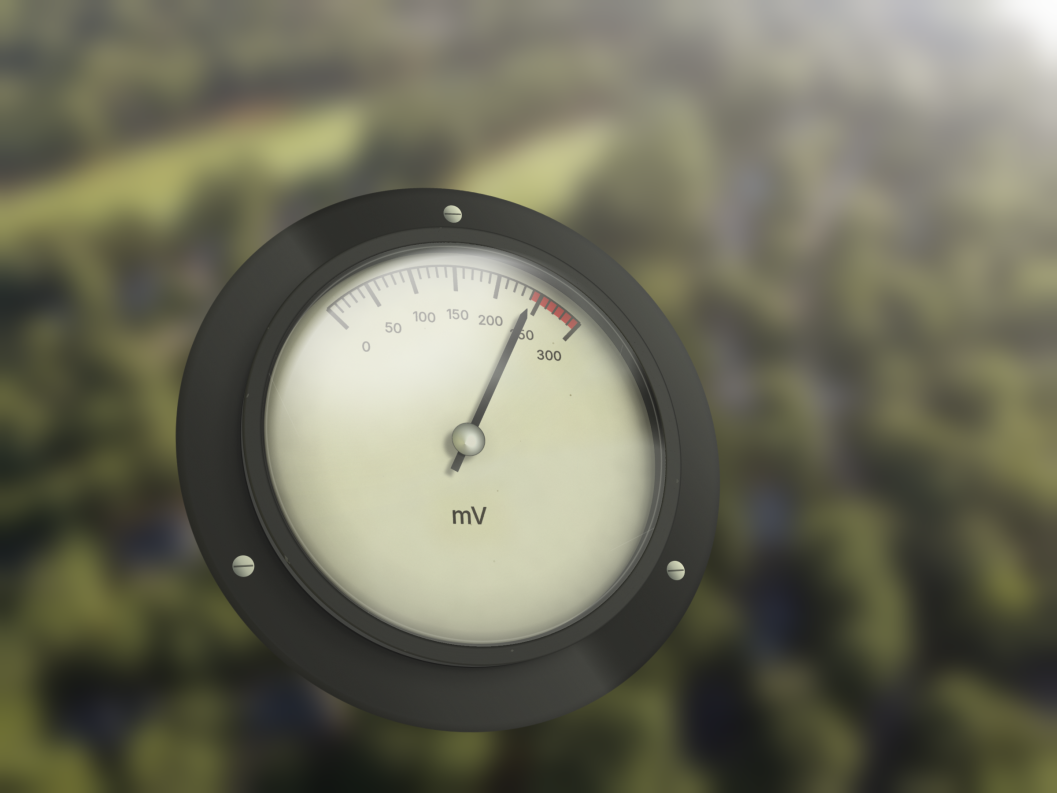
240,mV
